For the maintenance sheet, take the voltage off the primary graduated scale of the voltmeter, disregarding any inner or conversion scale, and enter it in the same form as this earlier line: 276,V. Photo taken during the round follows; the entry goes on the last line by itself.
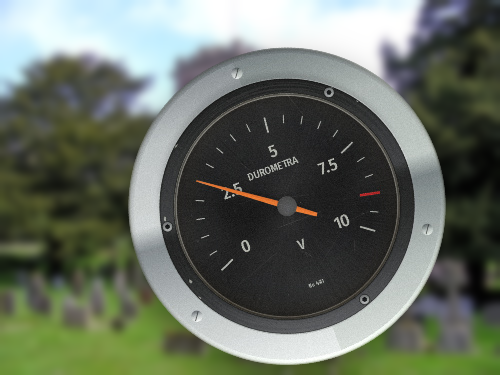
2.5,V
